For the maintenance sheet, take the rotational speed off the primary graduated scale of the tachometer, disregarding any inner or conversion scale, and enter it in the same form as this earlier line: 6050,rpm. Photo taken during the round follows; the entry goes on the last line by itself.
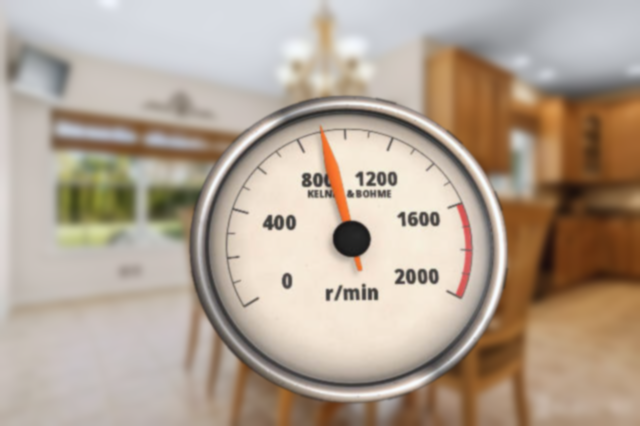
900,rpm
